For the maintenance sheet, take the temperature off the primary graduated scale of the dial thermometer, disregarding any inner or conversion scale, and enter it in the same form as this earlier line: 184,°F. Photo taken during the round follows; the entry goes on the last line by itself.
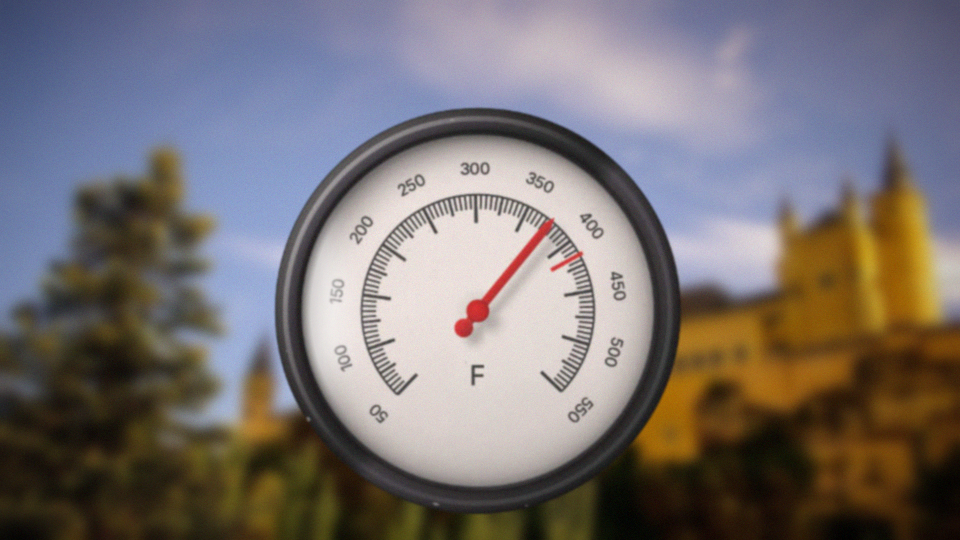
375,°F
